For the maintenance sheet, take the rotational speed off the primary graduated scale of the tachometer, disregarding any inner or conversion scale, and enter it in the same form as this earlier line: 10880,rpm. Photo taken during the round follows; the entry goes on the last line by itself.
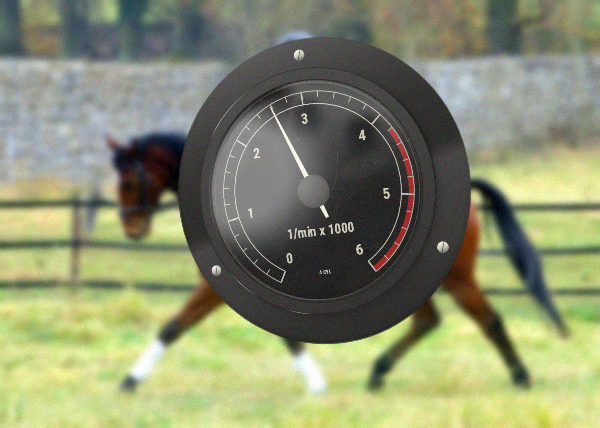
2600,rpm
